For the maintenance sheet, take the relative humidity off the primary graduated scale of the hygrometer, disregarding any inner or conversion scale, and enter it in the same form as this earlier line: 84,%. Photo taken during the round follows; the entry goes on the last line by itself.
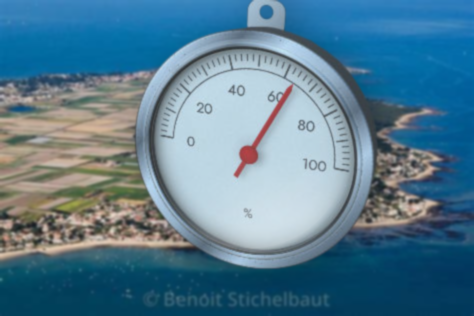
64,%
